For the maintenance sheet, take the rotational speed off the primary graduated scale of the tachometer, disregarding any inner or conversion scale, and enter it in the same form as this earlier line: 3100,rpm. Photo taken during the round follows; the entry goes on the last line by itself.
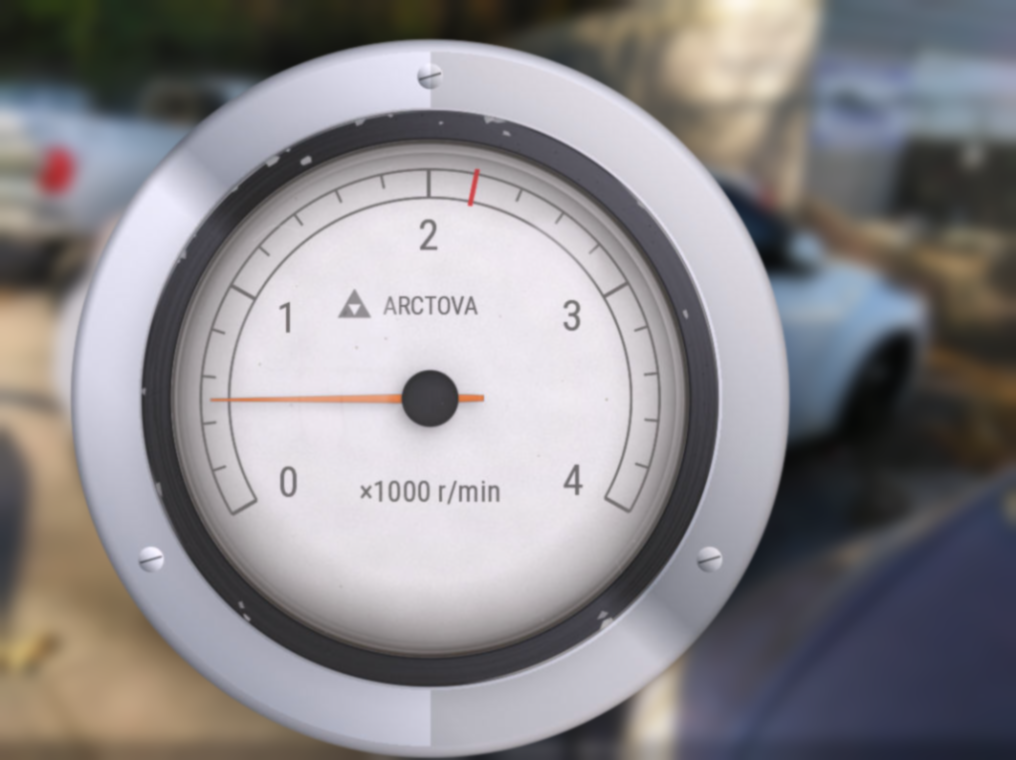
500,rpm
